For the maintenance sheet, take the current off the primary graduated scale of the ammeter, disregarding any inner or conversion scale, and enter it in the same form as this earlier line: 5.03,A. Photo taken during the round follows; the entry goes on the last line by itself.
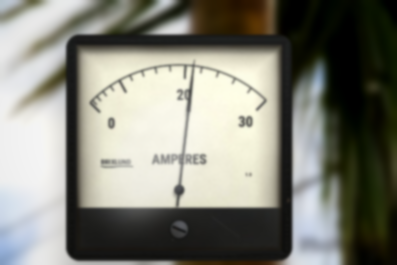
21,A
